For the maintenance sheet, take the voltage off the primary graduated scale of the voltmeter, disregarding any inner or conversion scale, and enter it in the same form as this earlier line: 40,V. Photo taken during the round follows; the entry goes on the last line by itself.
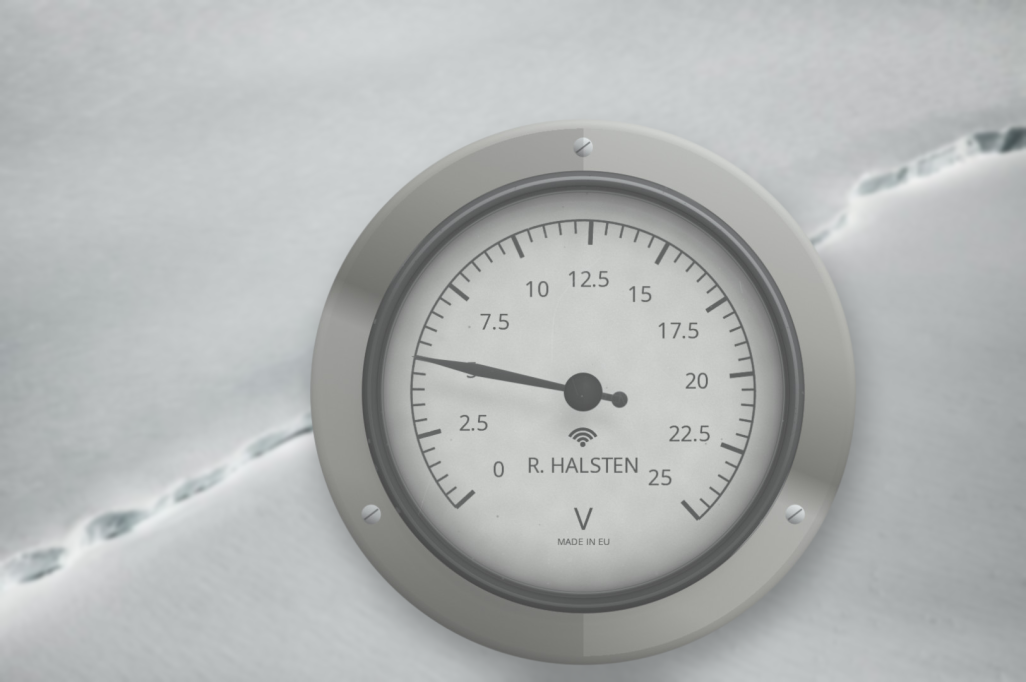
5,V
